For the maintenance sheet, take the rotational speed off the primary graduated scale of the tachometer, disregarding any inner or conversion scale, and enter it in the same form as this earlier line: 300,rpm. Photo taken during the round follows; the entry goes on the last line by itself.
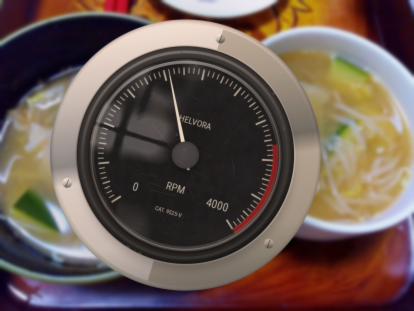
1650,rpm
